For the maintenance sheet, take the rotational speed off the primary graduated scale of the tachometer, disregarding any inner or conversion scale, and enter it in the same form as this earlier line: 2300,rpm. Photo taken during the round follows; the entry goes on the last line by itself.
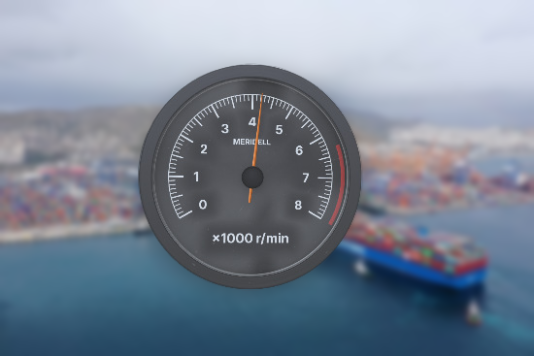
4200,rpm
